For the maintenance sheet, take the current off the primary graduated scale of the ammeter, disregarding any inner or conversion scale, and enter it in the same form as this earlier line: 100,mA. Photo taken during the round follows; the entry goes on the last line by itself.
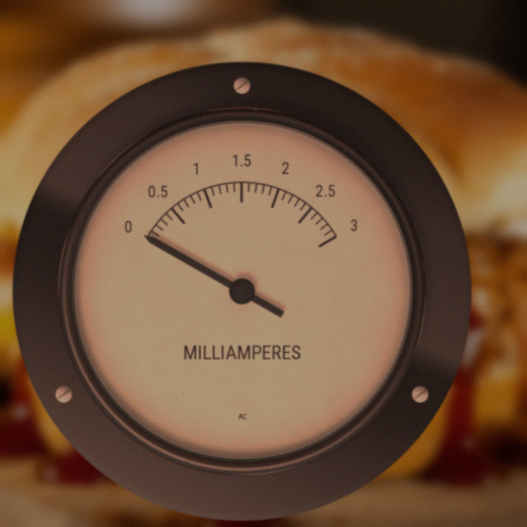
0,mA
